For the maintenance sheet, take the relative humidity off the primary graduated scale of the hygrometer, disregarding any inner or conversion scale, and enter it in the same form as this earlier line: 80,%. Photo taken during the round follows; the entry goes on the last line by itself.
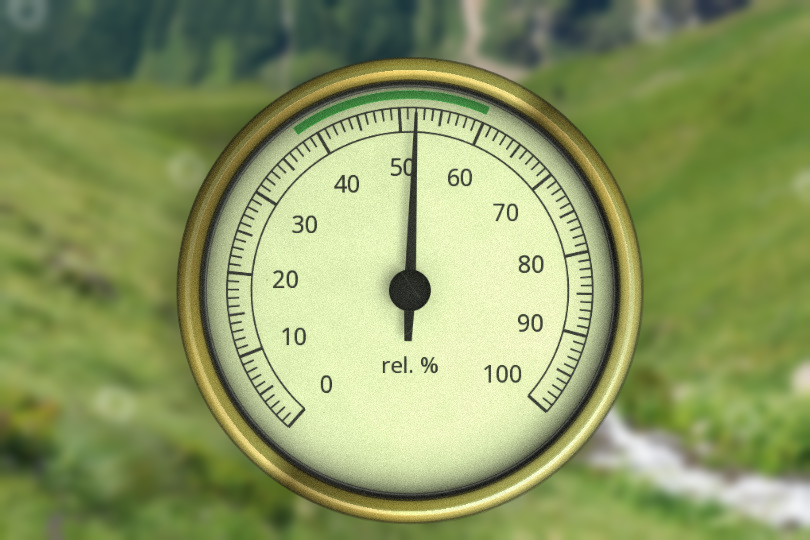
52,%
